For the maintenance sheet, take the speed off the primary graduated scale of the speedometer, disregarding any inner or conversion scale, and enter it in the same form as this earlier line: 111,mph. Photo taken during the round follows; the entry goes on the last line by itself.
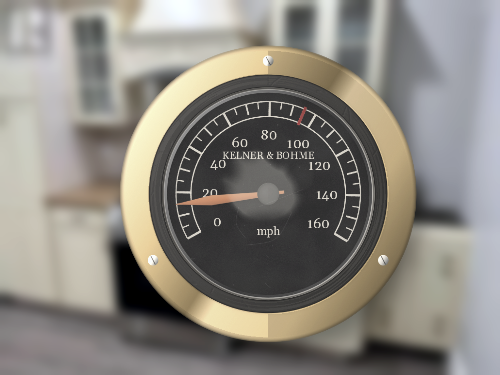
15,mph
